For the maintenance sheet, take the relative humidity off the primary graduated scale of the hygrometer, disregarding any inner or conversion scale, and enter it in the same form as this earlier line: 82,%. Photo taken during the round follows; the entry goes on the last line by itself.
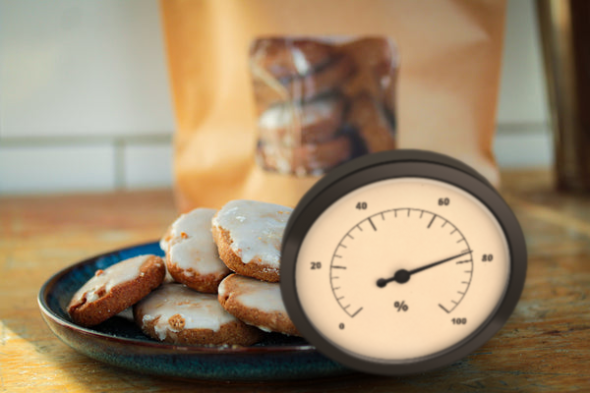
76,%
